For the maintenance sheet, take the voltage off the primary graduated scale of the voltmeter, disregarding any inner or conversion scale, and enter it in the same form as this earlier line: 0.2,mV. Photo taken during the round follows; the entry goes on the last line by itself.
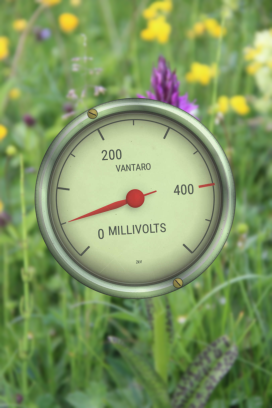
50,mV
